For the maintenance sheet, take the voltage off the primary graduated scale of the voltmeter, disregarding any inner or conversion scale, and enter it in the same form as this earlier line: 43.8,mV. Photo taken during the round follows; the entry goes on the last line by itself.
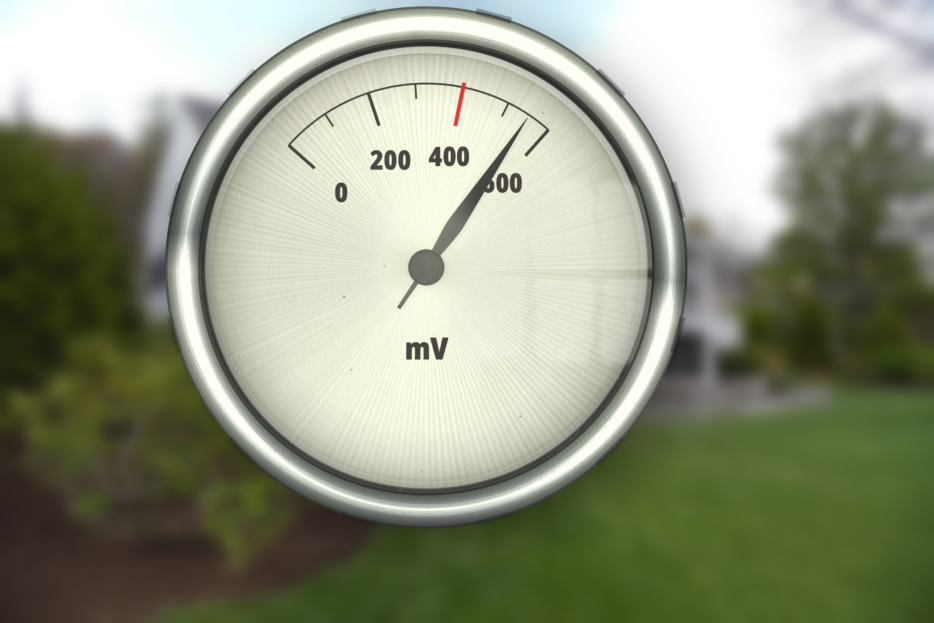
550,mV
